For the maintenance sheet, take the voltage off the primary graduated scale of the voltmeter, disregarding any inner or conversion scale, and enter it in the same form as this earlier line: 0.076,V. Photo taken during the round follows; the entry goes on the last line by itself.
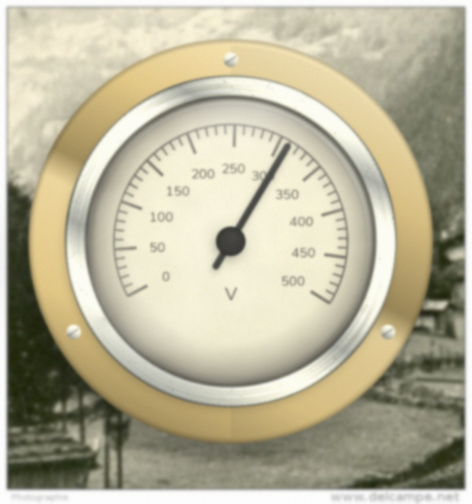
310,V
